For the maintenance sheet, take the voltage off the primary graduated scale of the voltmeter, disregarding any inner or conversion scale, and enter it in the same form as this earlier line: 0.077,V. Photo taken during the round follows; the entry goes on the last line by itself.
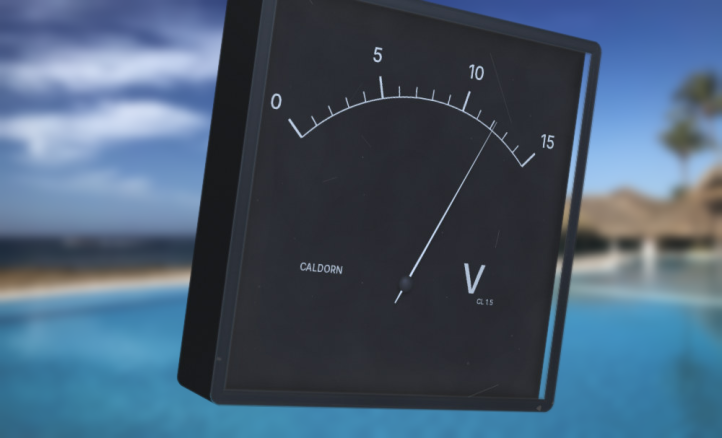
12,V
